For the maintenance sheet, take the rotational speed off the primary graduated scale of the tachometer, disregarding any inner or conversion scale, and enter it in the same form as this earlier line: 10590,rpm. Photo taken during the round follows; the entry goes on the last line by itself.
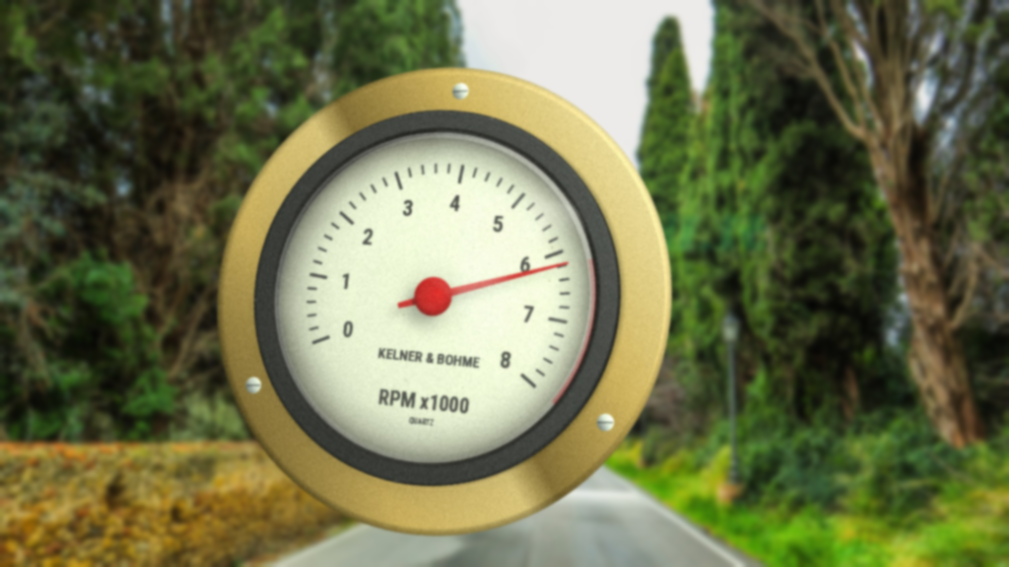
6200,rpm
